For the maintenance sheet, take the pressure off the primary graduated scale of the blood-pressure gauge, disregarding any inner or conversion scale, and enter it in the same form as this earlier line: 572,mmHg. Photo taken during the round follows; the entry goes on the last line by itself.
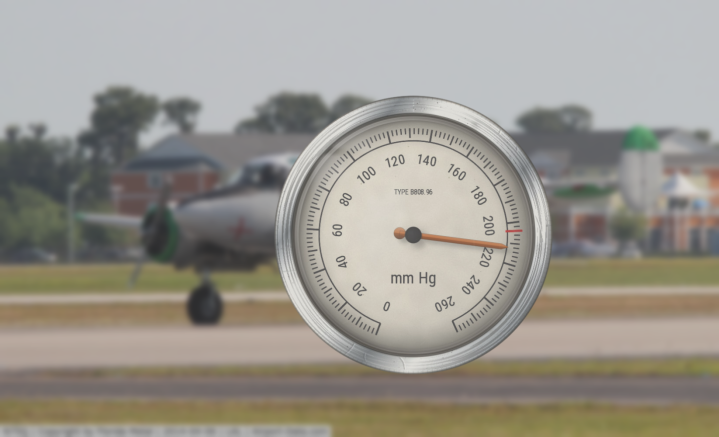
212,mmHg
